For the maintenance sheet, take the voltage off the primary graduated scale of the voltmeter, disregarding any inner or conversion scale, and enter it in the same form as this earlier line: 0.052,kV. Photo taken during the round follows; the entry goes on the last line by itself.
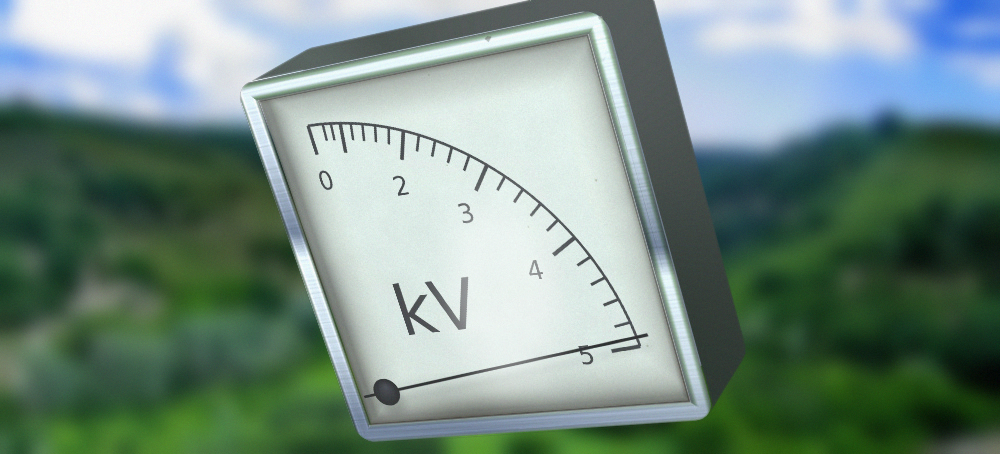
4.9,kV
